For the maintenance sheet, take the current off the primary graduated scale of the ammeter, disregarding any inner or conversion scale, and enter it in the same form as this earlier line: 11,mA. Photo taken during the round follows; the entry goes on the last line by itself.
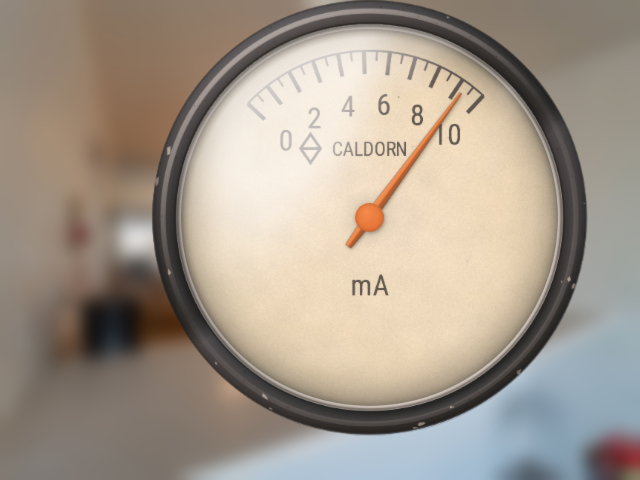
9.25,mA
